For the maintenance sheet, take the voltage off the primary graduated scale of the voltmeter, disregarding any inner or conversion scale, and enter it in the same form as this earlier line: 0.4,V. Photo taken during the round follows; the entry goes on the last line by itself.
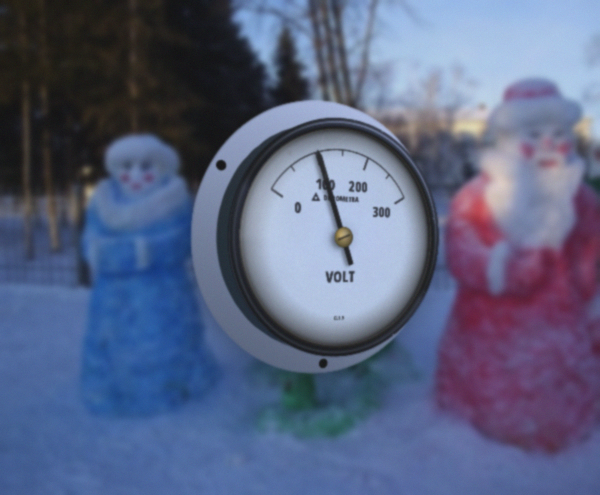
100,V
